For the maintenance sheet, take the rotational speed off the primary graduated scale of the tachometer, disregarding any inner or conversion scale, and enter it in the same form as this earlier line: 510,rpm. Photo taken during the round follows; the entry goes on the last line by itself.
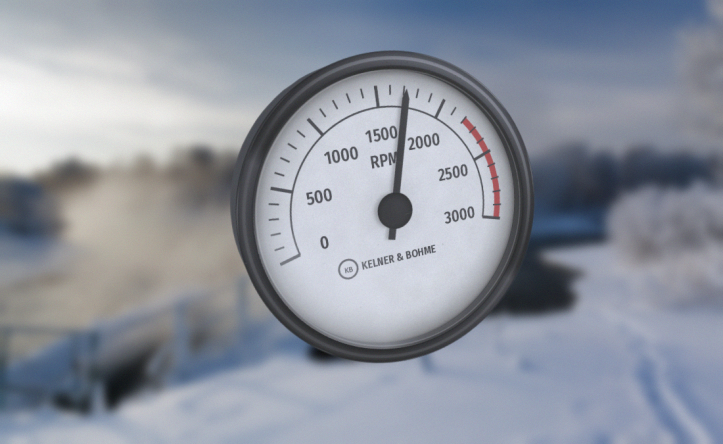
1700,rpm
